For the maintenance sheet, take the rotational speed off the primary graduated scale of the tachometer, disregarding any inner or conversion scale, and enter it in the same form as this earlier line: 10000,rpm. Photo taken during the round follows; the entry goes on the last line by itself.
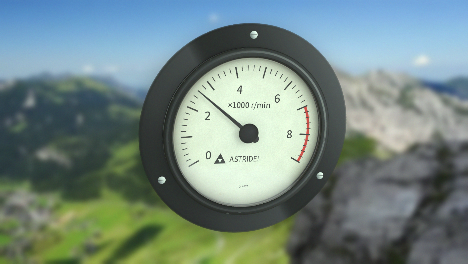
2600,rpm
